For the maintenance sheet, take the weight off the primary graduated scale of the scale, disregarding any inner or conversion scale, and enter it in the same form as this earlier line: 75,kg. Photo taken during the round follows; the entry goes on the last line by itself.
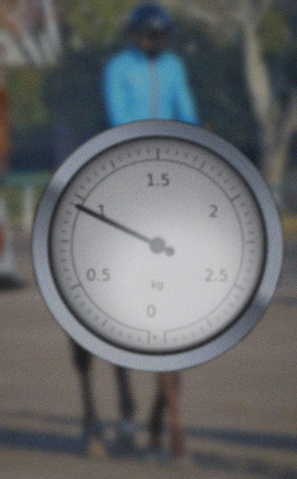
0.95,kg
